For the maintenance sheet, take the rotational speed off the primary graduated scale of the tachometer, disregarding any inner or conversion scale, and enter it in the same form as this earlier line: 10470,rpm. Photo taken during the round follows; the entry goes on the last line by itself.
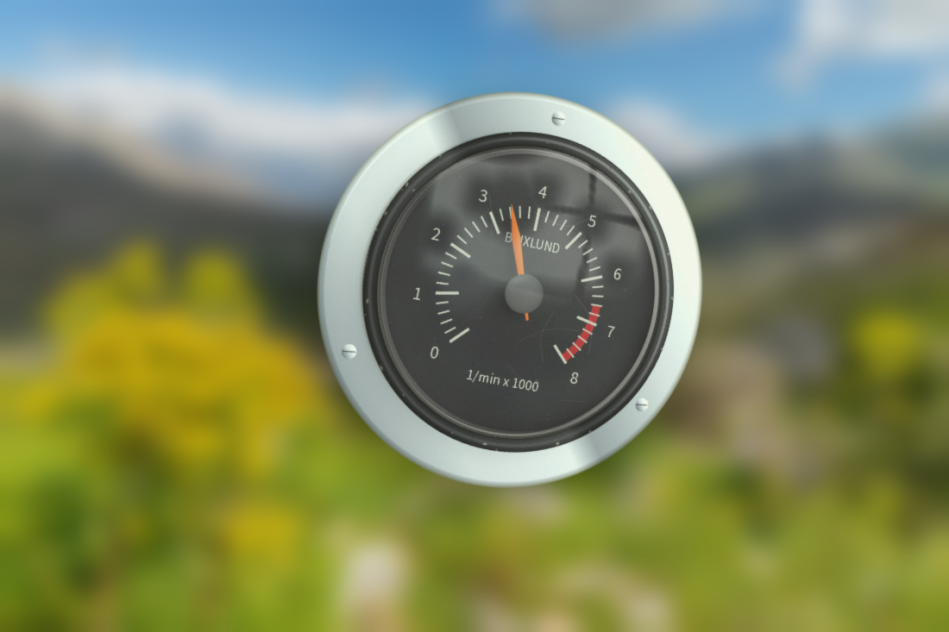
3400,rpm
